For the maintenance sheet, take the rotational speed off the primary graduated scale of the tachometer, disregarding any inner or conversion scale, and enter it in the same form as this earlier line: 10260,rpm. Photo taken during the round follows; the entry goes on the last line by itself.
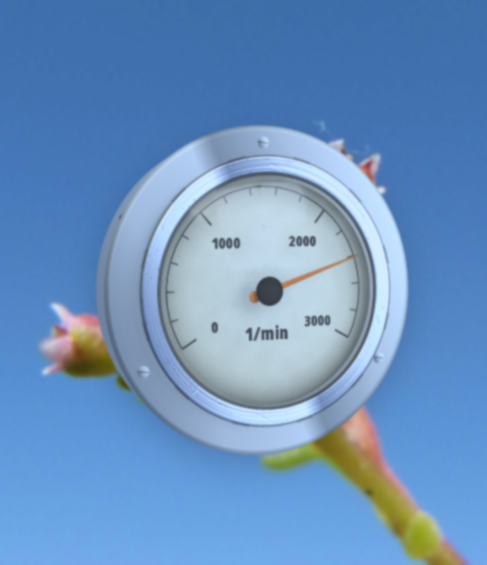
2400,rpm
